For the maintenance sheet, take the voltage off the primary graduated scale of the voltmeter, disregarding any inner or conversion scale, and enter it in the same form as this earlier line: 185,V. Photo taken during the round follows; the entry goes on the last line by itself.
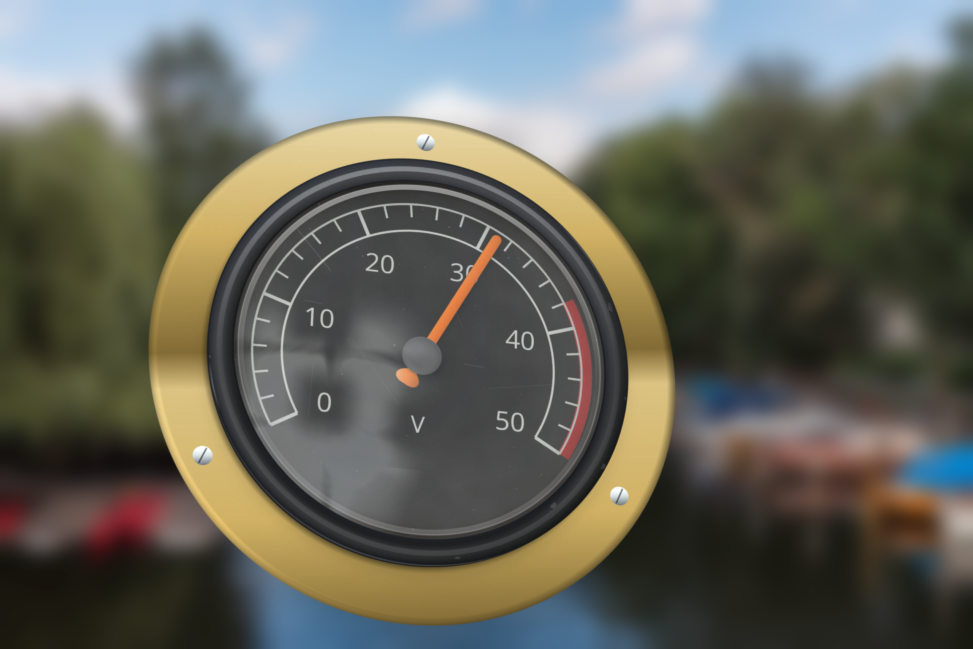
31,V
